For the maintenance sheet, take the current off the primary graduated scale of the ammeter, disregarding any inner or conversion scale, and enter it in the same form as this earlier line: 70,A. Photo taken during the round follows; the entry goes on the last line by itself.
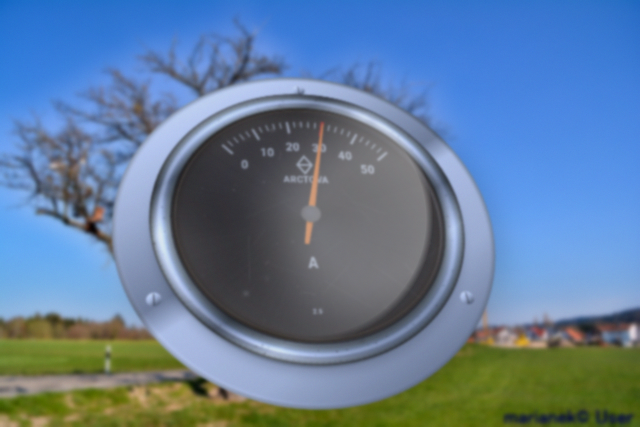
30,A
